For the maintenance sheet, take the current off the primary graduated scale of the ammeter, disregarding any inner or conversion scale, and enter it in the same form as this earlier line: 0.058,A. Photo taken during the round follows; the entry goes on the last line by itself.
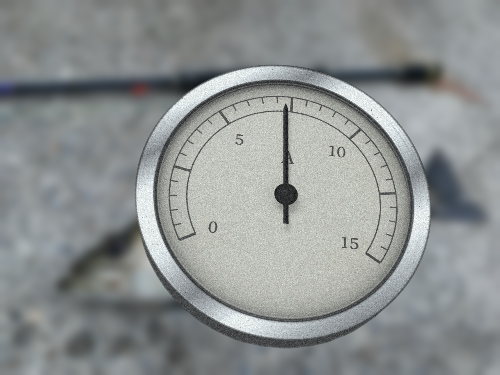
7.25,A
